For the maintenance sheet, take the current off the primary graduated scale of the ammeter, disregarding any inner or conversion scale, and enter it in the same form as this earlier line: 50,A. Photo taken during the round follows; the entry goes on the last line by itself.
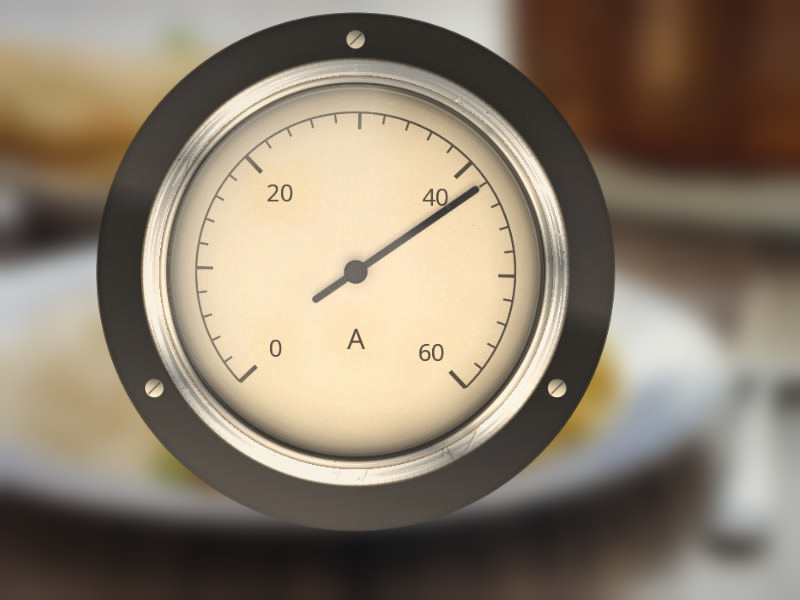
42,A
